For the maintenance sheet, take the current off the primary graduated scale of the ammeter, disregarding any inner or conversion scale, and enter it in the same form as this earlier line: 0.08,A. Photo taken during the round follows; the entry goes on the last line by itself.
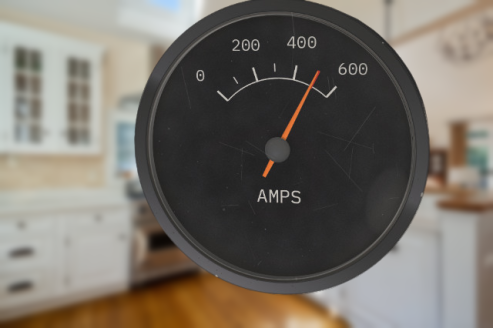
500,A
